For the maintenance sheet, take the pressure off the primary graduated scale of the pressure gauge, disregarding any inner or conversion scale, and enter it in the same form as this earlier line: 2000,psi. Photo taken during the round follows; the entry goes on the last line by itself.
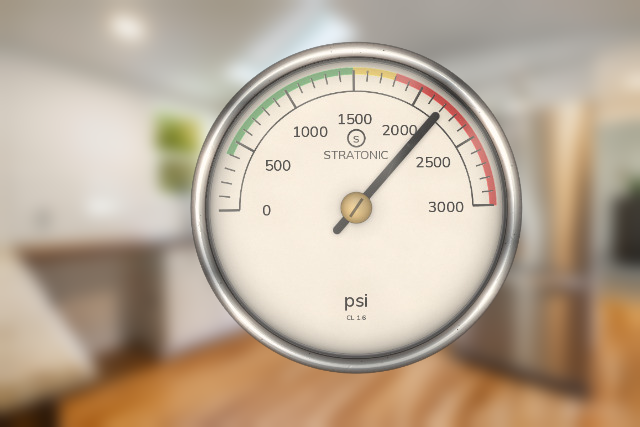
2200,psi
